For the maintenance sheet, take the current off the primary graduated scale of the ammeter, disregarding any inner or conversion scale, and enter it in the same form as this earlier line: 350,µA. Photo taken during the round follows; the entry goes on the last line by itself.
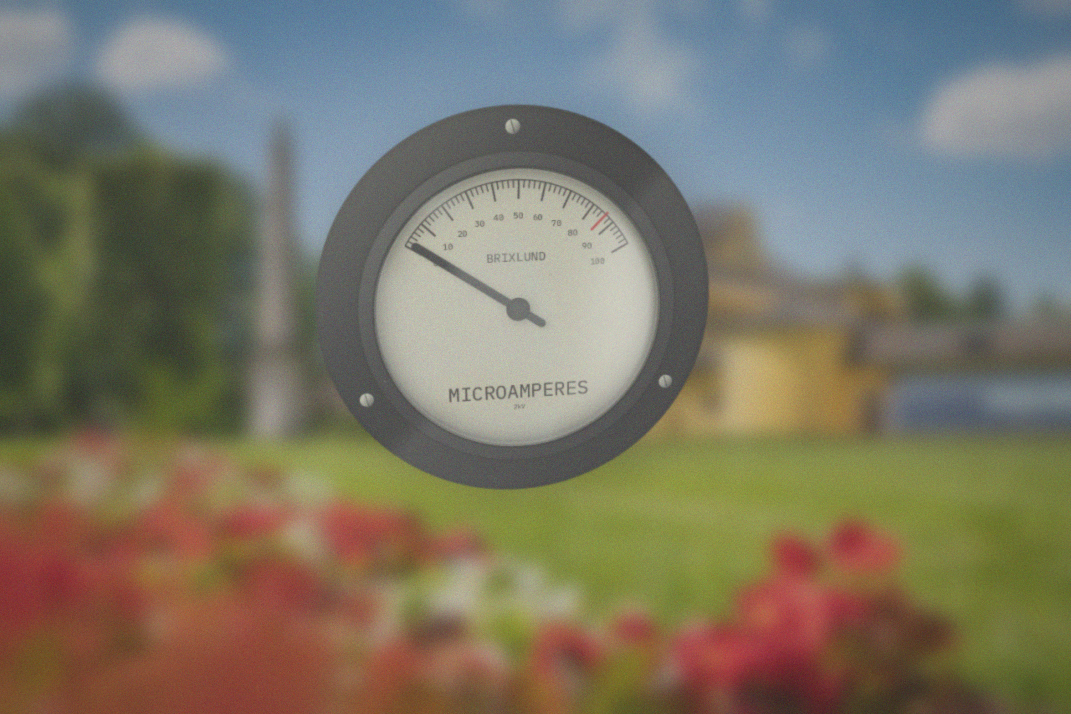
2,µA
